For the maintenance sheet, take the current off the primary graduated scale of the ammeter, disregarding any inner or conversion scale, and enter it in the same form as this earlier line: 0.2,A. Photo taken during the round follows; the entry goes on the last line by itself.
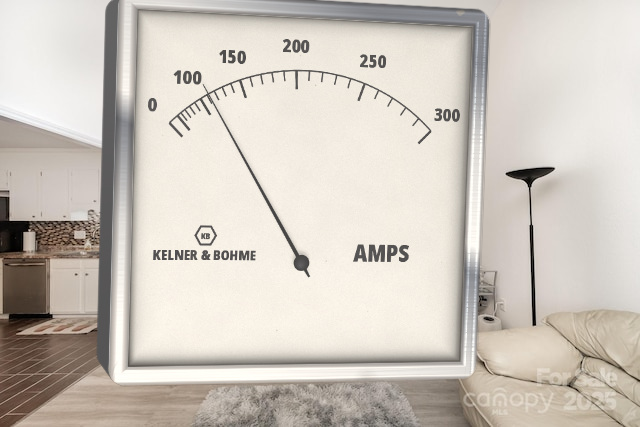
110,A
